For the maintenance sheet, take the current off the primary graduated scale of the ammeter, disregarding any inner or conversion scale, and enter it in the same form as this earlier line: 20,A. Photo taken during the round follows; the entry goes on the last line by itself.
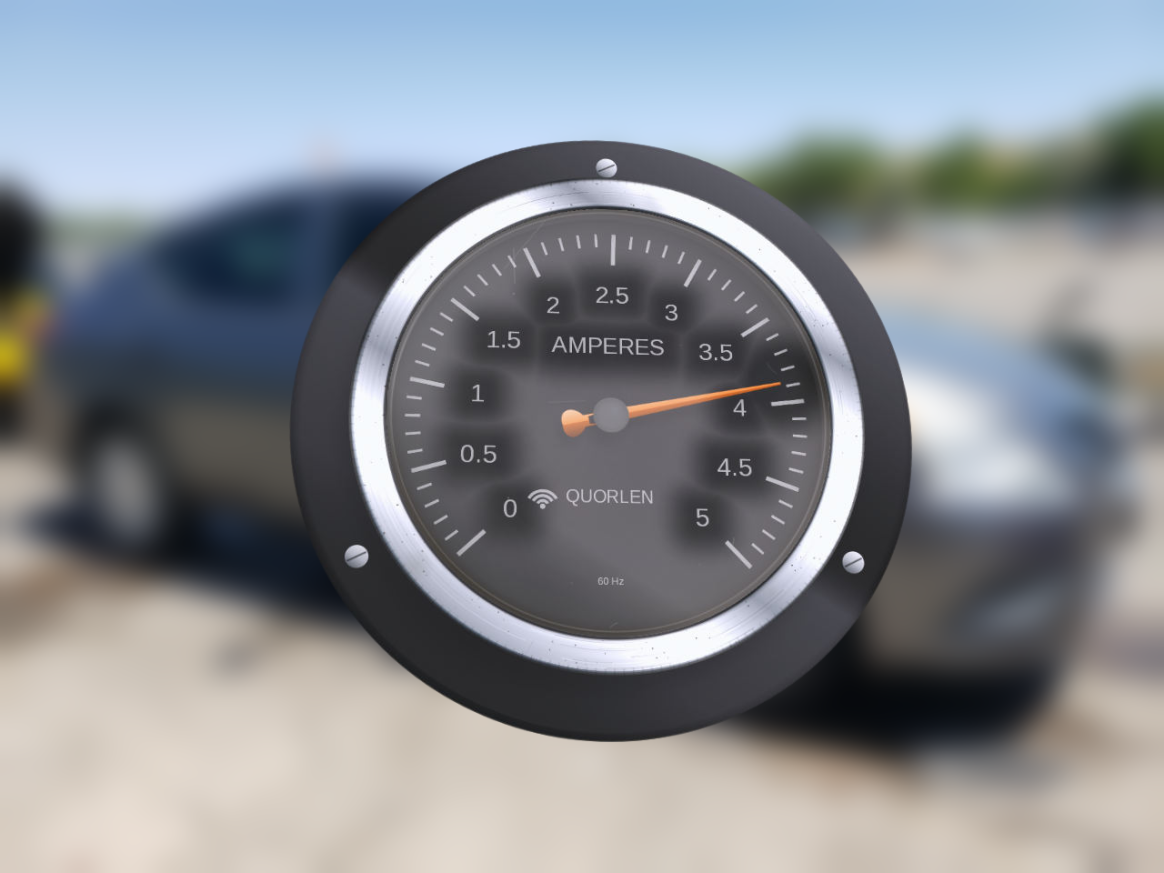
3.9,A
